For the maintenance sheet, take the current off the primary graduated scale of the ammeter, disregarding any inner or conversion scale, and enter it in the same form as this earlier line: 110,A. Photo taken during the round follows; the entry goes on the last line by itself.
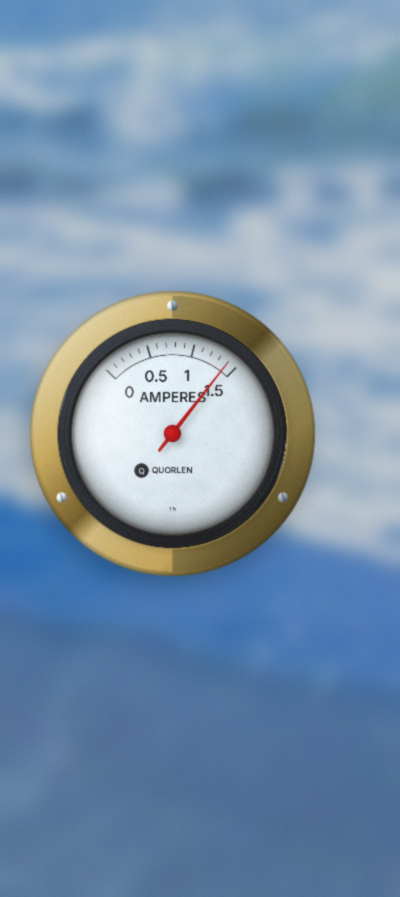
1.4,A
